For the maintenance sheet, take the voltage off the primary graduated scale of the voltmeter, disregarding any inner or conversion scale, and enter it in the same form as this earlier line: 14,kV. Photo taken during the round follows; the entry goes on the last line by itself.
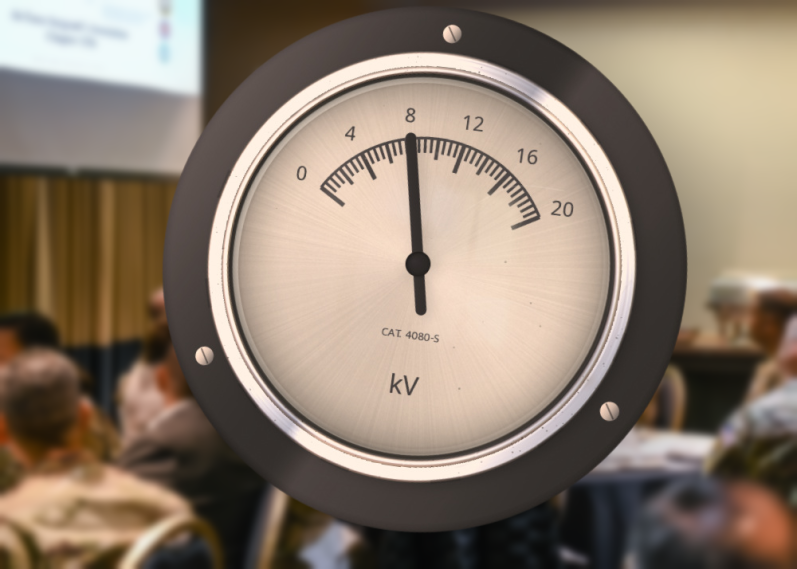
8,kV
